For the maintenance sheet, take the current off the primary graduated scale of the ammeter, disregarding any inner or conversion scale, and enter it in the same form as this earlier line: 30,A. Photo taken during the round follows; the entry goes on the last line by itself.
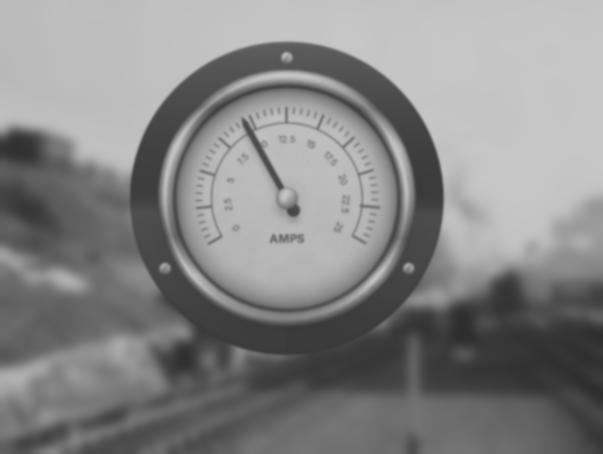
9.5,A
